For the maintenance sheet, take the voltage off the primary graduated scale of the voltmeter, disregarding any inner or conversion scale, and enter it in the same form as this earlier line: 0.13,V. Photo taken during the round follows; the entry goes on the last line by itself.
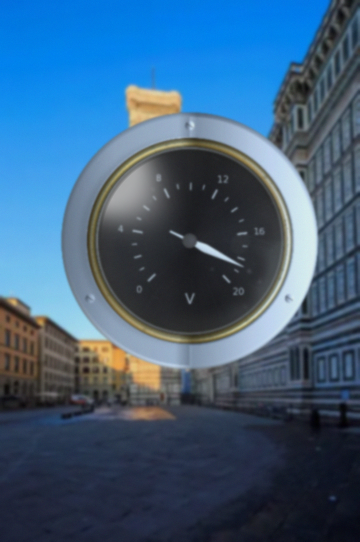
18.5,V
